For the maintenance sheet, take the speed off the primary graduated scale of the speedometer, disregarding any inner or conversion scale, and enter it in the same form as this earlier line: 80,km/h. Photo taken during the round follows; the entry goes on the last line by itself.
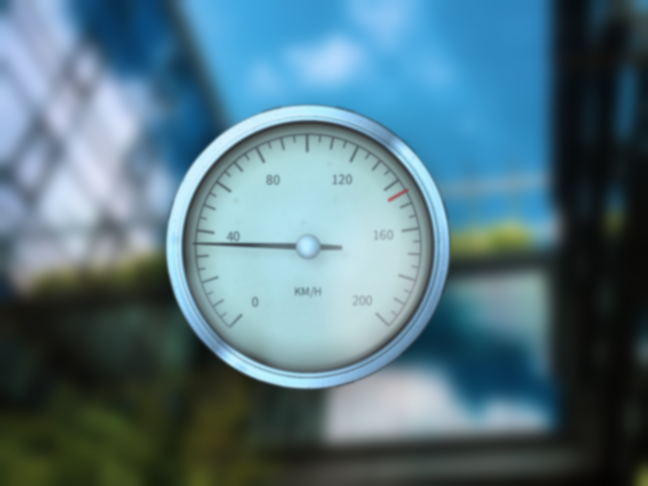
35,km/h
